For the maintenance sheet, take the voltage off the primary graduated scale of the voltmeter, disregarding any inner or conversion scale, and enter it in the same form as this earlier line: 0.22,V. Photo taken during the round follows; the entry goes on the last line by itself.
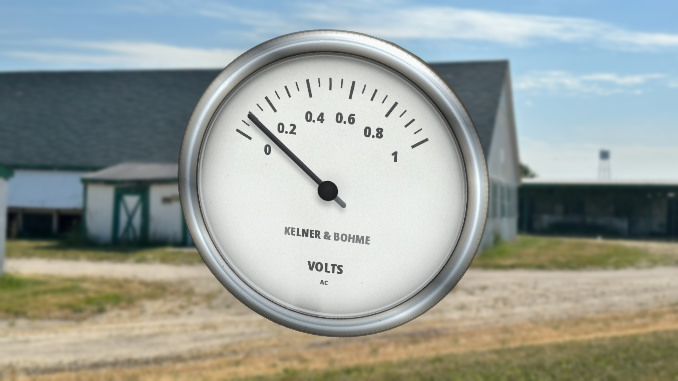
0.1,V
